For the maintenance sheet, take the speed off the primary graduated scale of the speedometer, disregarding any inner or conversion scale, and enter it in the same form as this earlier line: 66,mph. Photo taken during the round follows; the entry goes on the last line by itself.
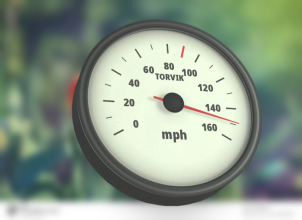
150,mph
